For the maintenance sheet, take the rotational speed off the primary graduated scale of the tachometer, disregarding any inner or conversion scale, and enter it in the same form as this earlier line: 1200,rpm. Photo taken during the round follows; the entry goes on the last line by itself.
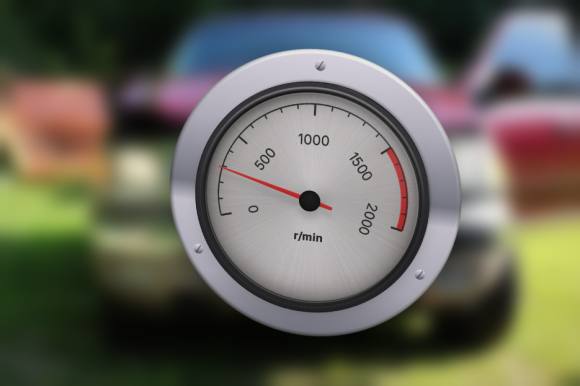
300,rpm
